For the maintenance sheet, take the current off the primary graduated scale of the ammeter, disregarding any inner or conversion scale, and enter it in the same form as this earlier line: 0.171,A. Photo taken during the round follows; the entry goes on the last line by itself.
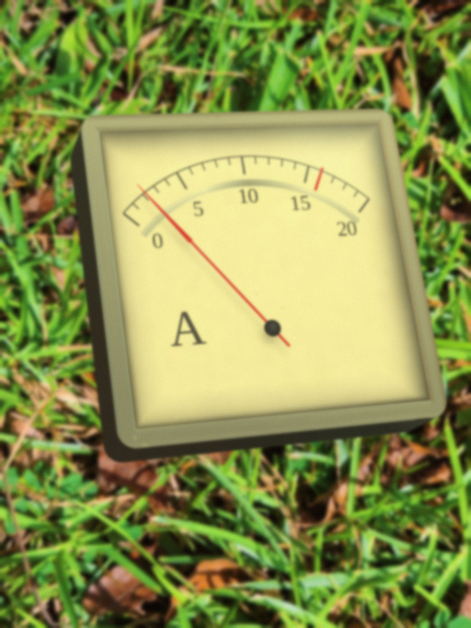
2,A
